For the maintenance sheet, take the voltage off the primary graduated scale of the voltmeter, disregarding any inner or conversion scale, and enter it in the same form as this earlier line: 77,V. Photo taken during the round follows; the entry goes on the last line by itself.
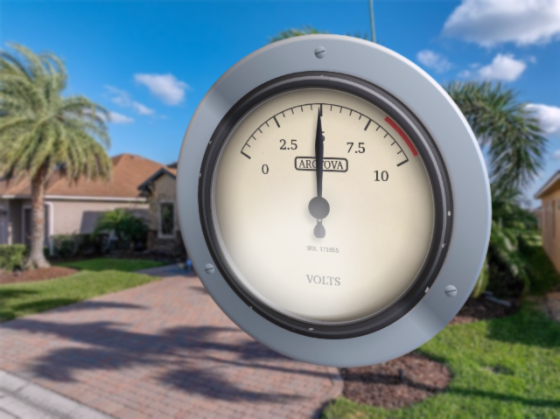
5,V
